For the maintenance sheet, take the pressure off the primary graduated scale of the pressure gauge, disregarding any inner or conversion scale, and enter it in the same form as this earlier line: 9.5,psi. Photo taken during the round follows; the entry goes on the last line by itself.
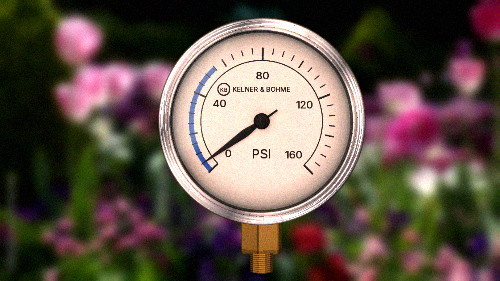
5,psi
